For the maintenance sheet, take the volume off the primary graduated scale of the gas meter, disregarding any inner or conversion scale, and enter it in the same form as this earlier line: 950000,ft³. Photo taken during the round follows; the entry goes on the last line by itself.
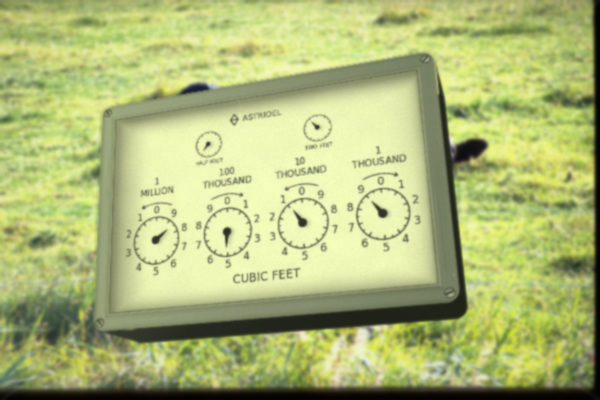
850900,ft³
